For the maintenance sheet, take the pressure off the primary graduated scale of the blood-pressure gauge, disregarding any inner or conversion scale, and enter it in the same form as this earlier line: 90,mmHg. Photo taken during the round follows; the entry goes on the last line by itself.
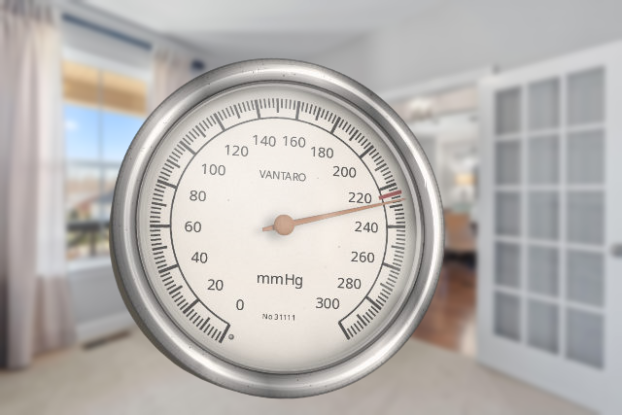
228,mmHg
